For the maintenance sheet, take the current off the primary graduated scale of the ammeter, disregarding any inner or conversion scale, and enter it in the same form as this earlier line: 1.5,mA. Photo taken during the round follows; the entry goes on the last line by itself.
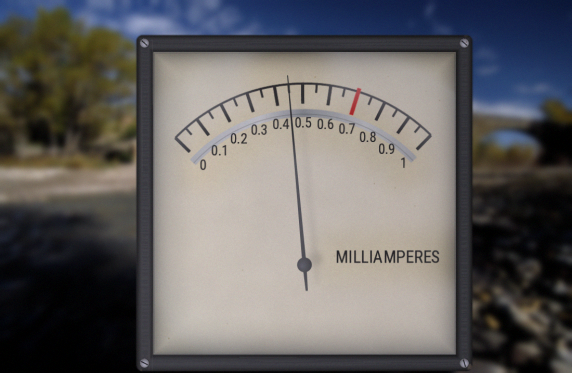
0.45,mA
